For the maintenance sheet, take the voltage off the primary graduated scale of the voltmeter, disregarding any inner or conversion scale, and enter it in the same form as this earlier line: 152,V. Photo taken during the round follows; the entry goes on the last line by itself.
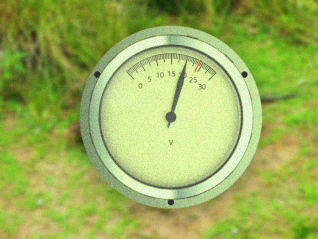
20,V
